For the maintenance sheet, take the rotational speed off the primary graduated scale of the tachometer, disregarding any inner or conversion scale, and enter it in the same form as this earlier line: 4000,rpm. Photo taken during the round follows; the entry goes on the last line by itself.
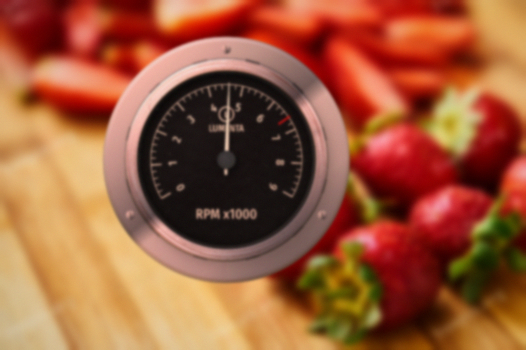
4600,rpm
